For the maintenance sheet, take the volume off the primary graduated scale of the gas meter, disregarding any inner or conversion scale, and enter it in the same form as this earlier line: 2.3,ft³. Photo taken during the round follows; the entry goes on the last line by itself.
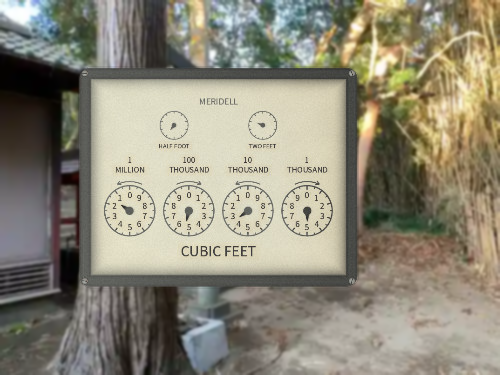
153500,ft³
